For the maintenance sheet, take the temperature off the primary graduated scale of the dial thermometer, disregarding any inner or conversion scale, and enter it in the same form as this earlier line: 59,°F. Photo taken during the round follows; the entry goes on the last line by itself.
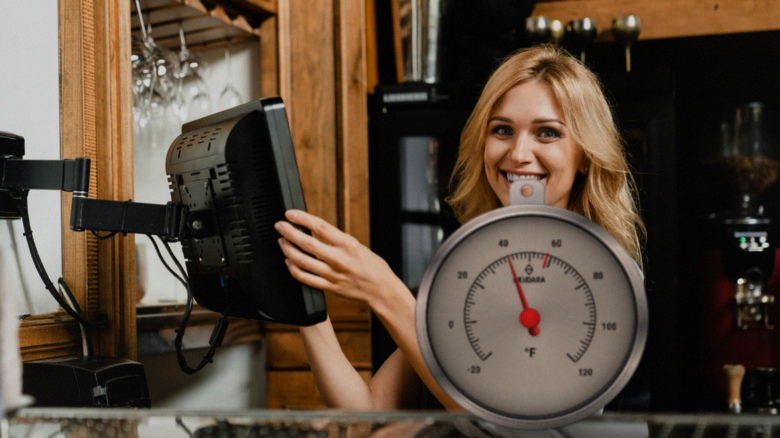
40,°F
